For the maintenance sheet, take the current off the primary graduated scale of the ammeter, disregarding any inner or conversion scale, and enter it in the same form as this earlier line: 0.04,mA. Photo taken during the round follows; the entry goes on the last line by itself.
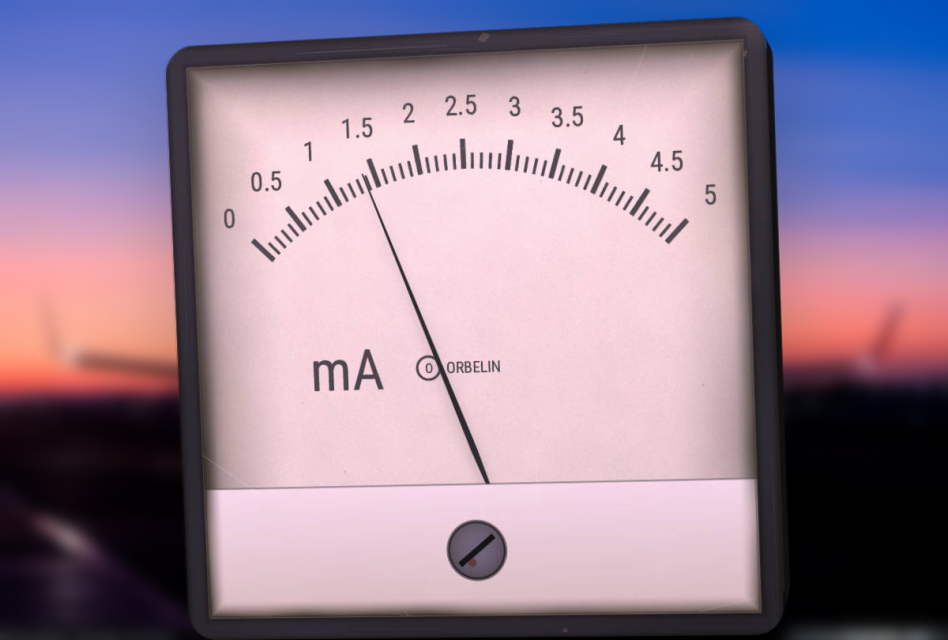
1.4,mA
